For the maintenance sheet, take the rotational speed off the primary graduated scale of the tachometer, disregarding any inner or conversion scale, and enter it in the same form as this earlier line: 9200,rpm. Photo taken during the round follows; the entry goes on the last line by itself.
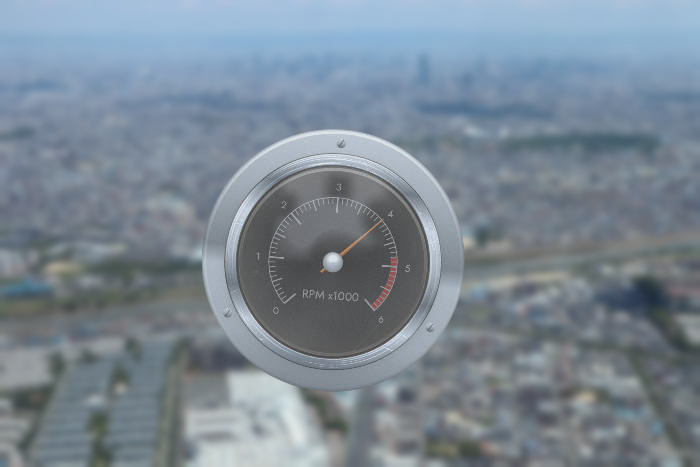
4000,rpm
